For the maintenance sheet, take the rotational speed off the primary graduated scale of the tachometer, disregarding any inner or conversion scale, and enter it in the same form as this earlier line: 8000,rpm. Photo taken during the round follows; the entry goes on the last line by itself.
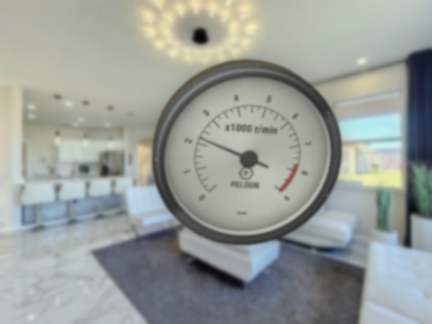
2250,rpm
